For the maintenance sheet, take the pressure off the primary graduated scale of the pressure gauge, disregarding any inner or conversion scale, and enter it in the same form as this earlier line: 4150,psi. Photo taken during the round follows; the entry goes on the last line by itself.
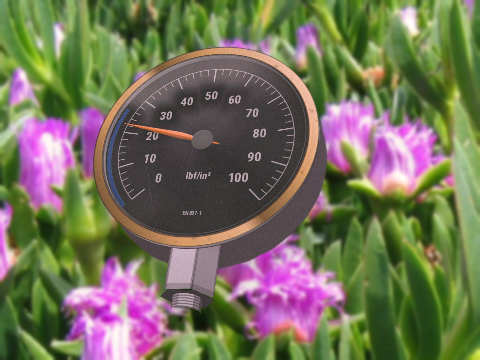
22,psi
